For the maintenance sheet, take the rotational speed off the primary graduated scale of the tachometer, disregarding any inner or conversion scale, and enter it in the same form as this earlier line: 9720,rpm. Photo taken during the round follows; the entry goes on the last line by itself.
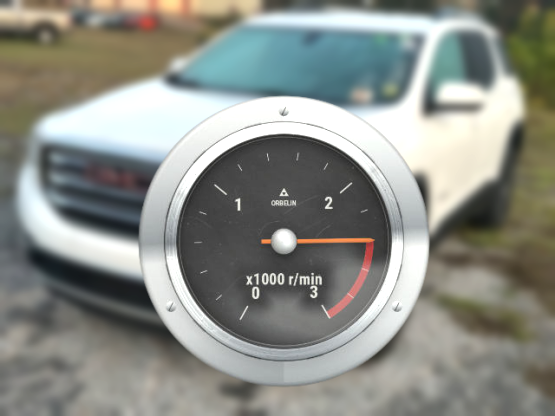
2400,rpm
